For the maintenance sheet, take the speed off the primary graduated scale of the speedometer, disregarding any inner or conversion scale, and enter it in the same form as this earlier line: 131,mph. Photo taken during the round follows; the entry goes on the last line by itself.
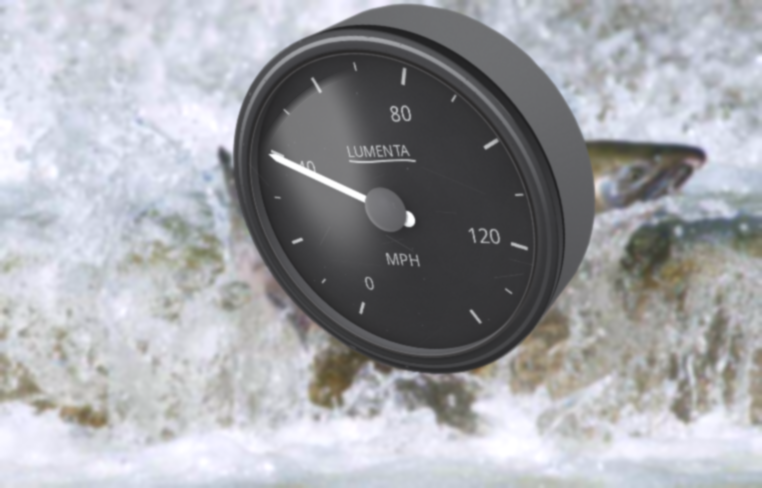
40,mph
